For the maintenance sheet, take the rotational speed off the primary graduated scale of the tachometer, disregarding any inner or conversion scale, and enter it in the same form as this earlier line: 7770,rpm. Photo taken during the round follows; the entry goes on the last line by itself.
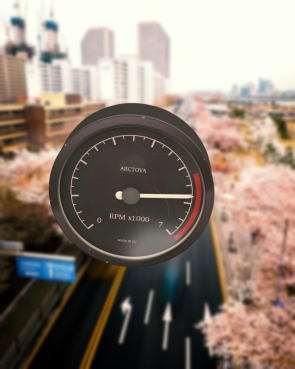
5750,rpm
